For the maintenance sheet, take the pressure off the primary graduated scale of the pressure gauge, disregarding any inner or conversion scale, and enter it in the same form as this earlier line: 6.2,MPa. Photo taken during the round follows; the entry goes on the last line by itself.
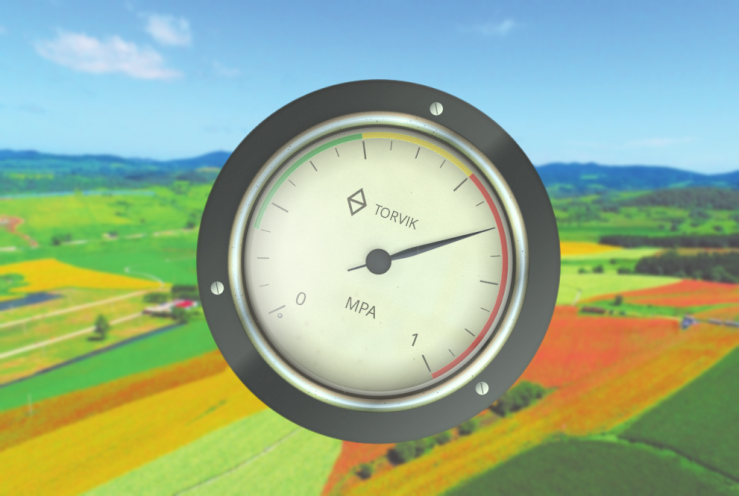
0.7,MPa
